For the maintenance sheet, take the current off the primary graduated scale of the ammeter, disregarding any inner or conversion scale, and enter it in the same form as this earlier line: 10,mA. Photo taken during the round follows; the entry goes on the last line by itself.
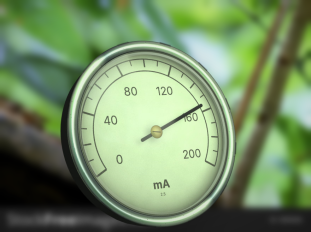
155,mA
